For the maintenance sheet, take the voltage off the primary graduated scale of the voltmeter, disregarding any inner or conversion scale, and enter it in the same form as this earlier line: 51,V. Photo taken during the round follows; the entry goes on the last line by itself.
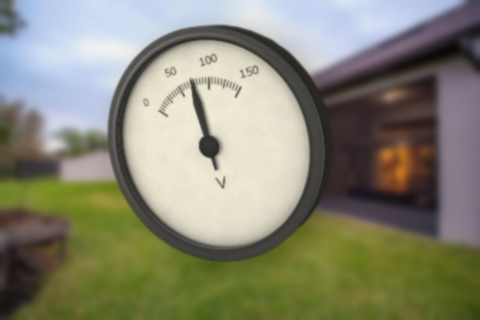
75,V
